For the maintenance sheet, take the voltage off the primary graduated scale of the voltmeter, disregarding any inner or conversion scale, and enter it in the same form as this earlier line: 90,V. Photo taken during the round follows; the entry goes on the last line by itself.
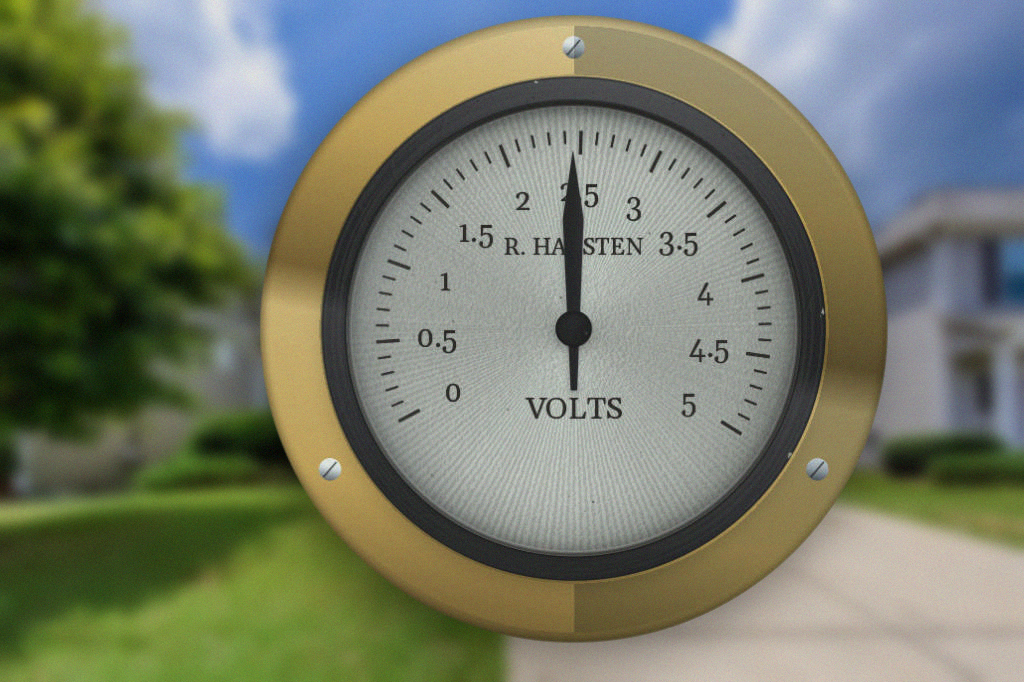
2.45,V
